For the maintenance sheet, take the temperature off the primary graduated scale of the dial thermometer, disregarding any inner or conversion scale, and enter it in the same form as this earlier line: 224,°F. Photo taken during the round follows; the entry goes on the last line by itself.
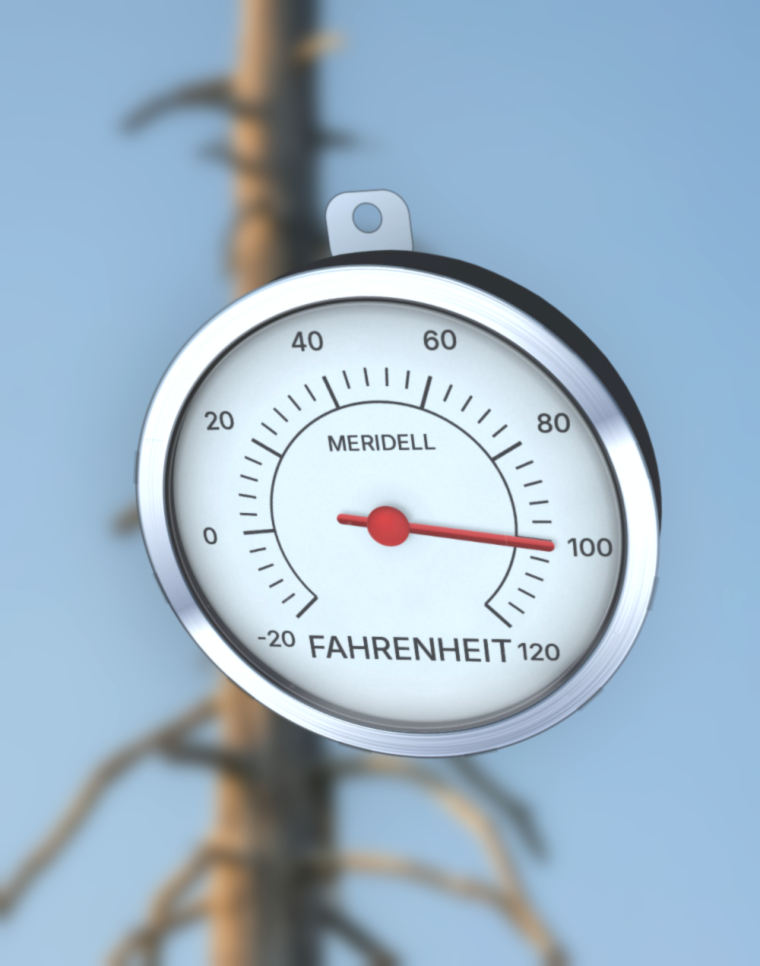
100,°F
